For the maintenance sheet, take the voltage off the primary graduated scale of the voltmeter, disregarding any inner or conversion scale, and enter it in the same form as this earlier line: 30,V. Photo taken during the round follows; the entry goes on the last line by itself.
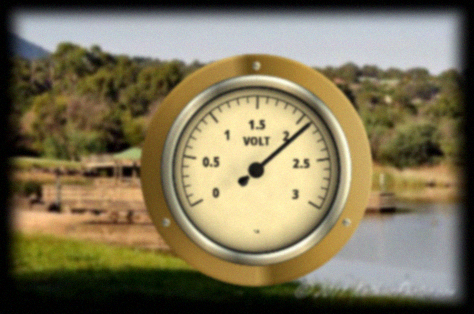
2.1,V
